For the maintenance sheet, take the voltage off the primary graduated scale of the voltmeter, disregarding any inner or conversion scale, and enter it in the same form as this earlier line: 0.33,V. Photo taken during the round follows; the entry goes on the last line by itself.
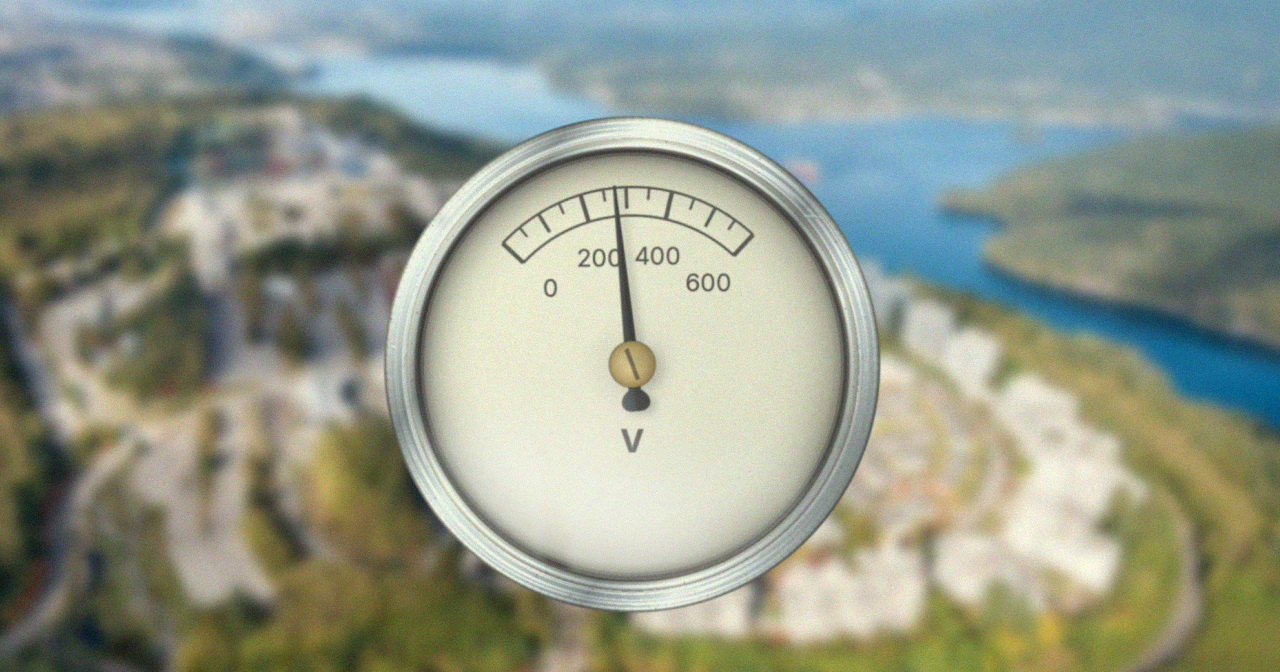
275,V
